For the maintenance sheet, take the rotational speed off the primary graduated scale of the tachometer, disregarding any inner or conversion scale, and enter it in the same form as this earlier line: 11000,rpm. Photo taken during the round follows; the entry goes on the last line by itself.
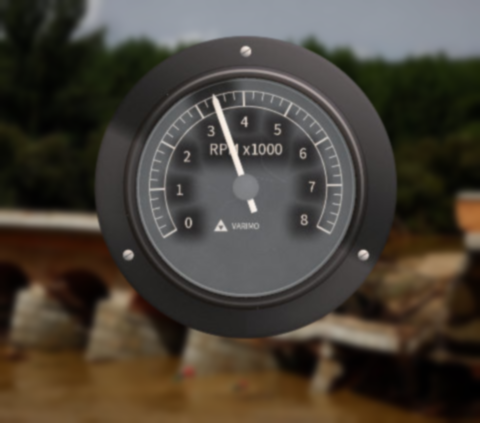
3400,rpm
